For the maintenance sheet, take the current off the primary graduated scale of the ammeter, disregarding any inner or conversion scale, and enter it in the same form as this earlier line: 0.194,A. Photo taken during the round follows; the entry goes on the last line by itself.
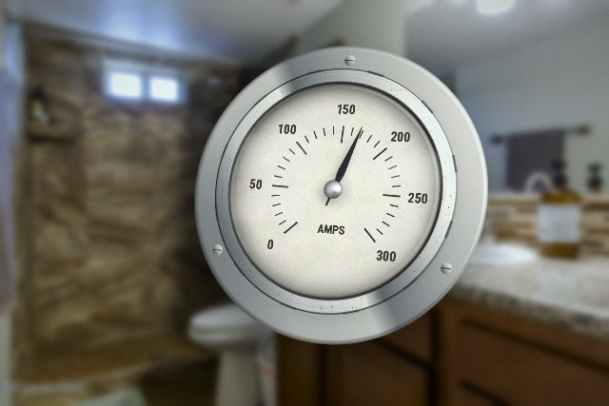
170,A
